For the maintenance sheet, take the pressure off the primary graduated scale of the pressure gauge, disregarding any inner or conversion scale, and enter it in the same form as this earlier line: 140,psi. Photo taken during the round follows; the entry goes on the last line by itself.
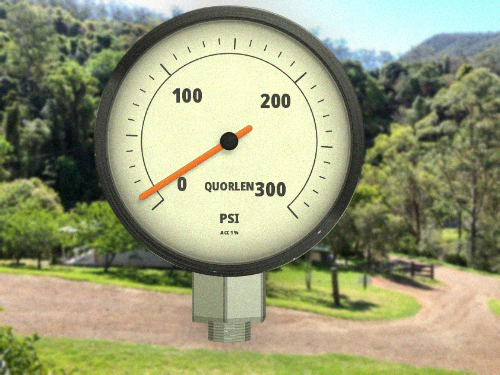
10,psi
